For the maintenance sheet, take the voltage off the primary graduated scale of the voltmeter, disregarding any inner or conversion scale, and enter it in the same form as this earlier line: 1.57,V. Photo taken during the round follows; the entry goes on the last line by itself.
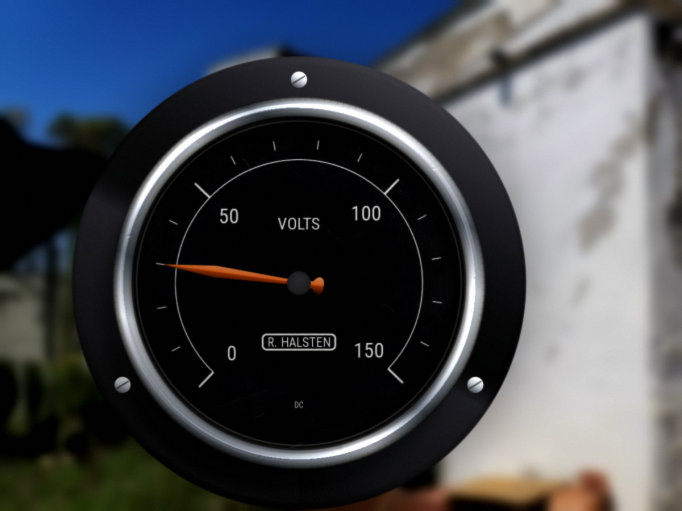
30,V
